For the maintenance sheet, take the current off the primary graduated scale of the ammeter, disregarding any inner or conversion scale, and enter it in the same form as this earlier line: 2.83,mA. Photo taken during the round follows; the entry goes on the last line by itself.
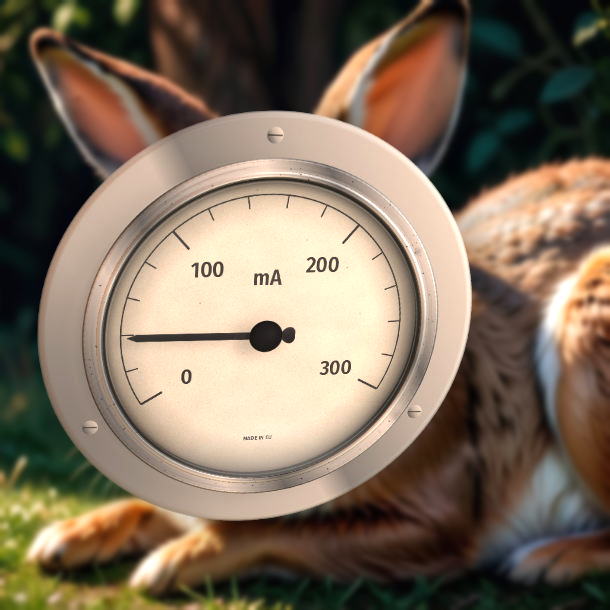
40,mA
